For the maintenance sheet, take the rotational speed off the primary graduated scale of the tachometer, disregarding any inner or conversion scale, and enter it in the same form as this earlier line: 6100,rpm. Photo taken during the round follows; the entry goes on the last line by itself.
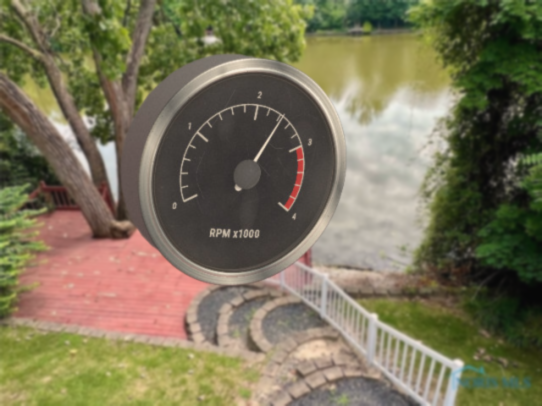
2400,rpm
